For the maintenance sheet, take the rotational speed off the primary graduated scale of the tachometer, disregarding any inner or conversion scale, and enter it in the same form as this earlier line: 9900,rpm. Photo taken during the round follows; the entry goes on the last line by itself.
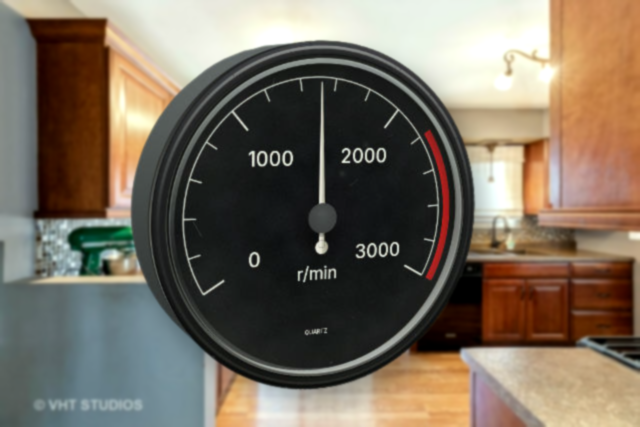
1500,rpm
